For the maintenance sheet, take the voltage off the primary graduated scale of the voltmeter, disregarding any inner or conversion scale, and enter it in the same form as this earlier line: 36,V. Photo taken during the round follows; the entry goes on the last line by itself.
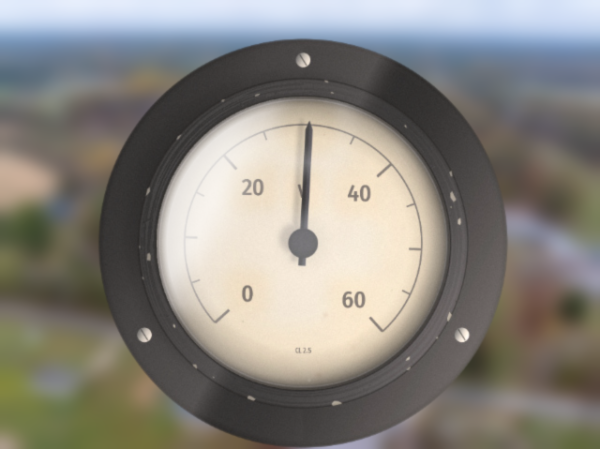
30,V
